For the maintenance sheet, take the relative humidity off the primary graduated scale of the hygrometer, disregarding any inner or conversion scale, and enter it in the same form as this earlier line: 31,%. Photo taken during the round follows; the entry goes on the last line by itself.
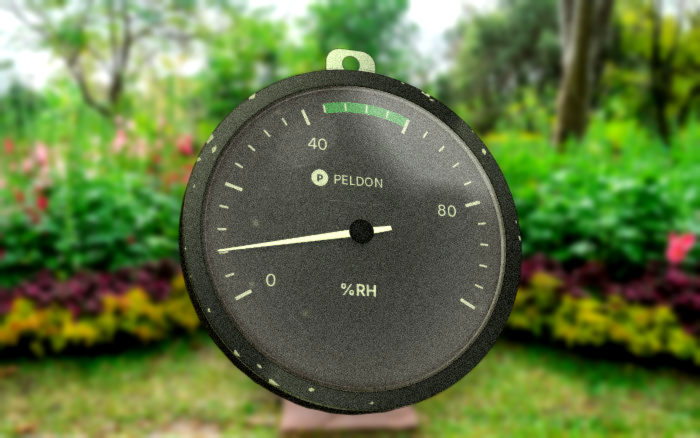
8,%
